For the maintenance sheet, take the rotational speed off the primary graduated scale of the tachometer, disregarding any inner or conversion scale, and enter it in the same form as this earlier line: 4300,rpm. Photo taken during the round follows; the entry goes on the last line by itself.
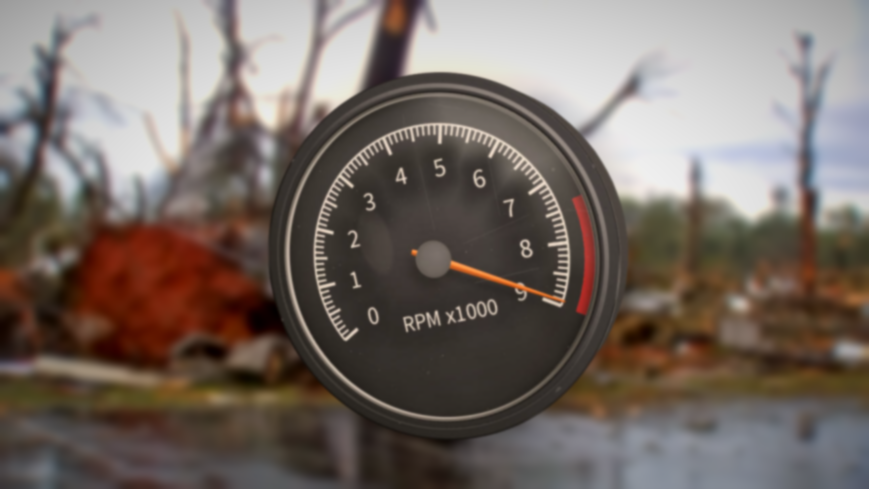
8900,rpm
